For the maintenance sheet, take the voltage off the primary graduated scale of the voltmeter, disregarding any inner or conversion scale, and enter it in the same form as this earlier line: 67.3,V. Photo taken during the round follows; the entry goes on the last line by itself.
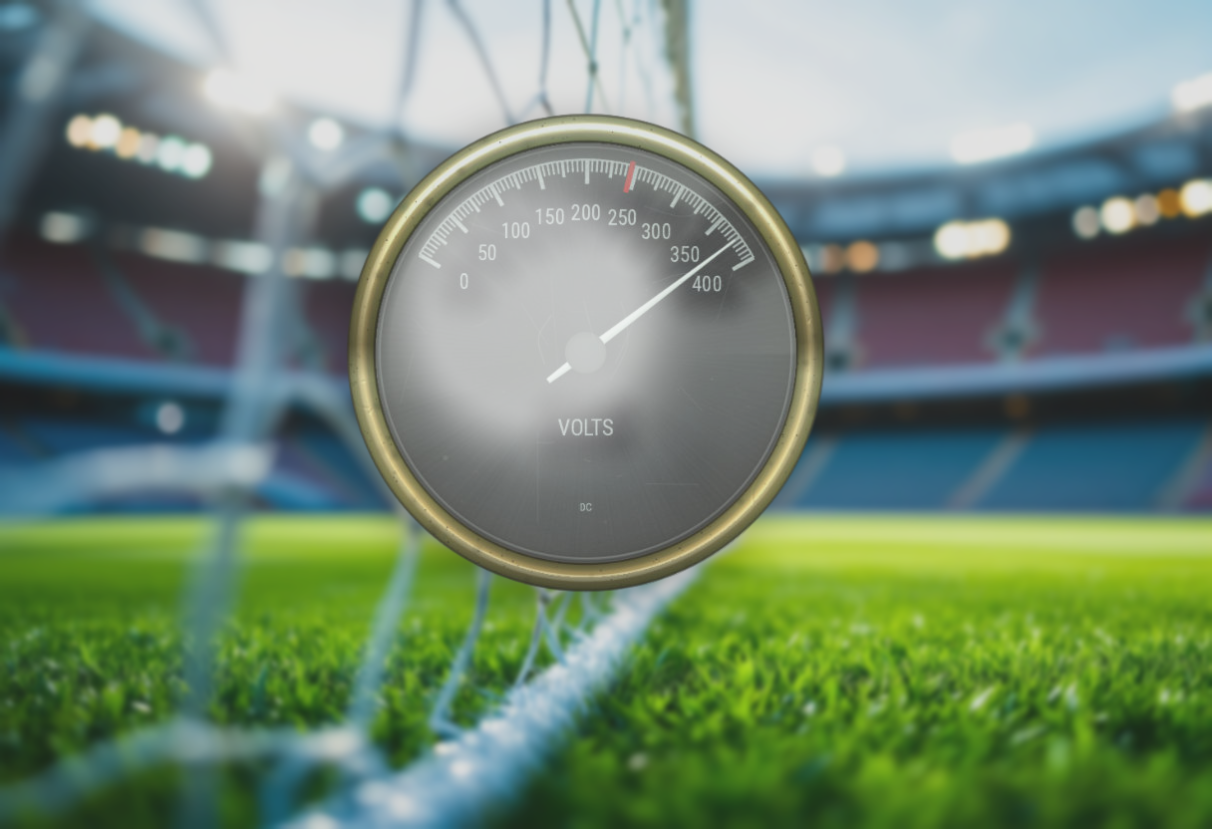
375,V
